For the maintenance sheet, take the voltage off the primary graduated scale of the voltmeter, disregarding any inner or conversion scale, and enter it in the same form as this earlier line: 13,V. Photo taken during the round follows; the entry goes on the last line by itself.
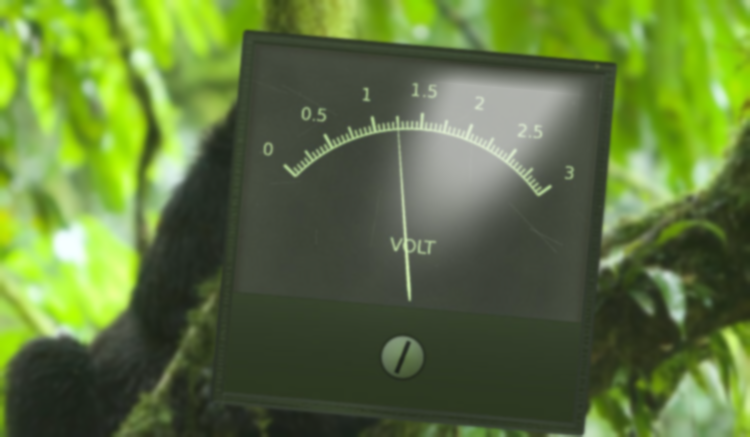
1.25,V
